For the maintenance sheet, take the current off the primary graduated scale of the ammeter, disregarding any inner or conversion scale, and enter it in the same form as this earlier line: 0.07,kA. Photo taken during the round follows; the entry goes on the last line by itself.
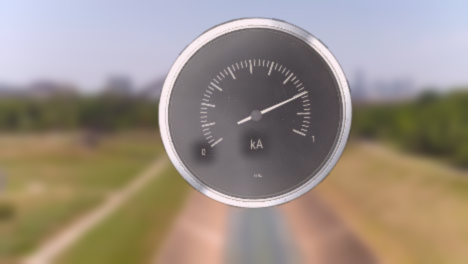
0.8,kA
